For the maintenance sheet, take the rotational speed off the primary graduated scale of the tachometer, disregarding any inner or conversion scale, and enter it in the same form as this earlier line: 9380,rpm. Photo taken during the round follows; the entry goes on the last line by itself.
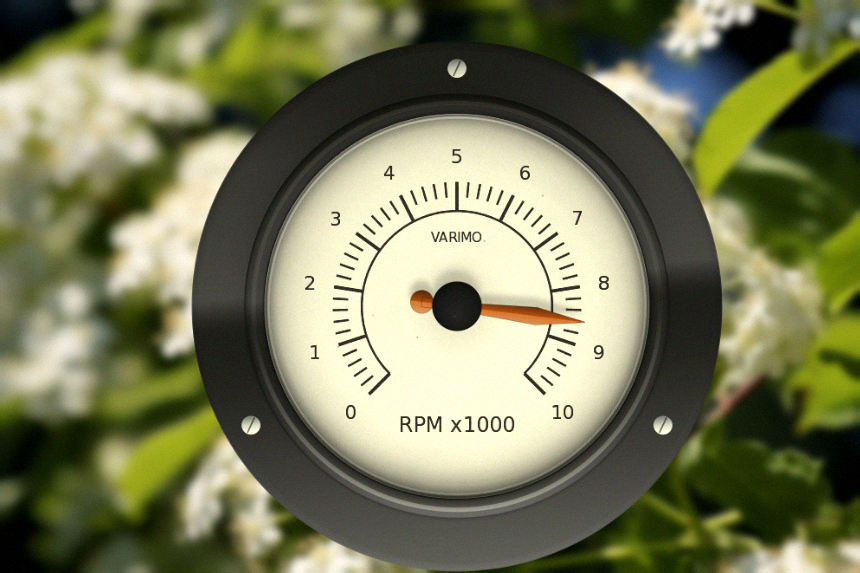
8600,rpm
